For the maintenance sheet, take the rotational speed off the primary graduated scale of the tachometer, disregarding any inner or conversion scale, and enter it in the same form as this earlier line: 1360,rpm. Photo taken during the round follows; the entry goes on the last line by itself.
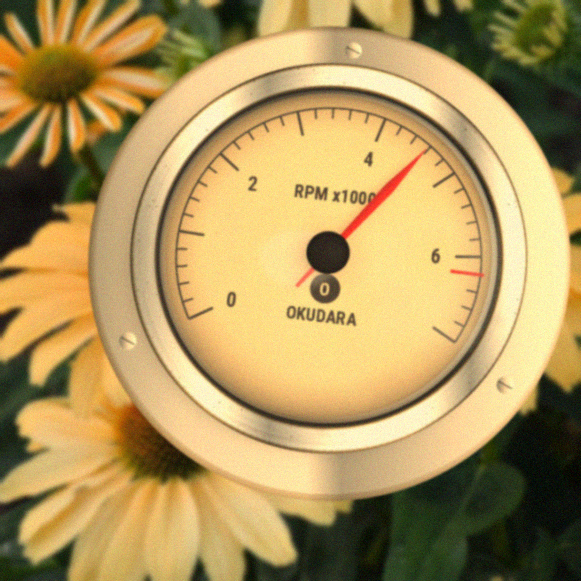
4600,rpm
